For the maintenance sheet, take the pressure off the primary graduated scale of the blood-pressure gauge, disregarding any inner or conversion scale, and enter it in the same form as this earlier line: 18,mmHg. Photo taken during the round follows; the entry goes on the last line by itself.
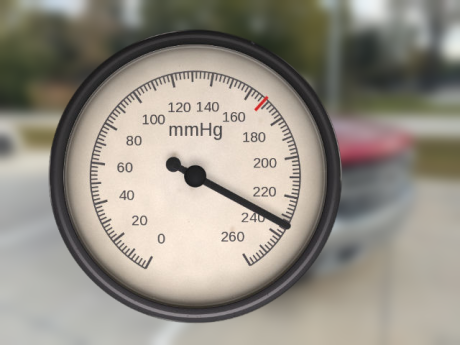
234,mmHg
